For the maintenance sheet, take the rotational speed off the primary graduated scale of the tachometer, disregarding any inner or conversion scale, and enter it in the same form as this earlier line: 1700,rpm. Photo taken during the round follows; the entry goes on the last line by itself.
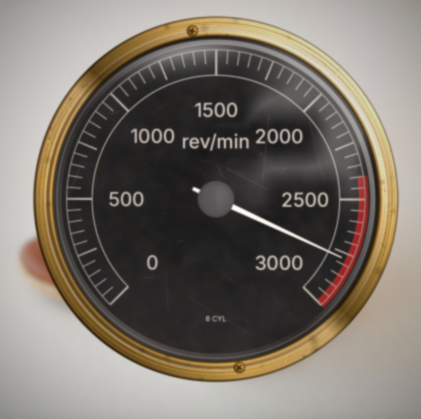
2775,rpm
